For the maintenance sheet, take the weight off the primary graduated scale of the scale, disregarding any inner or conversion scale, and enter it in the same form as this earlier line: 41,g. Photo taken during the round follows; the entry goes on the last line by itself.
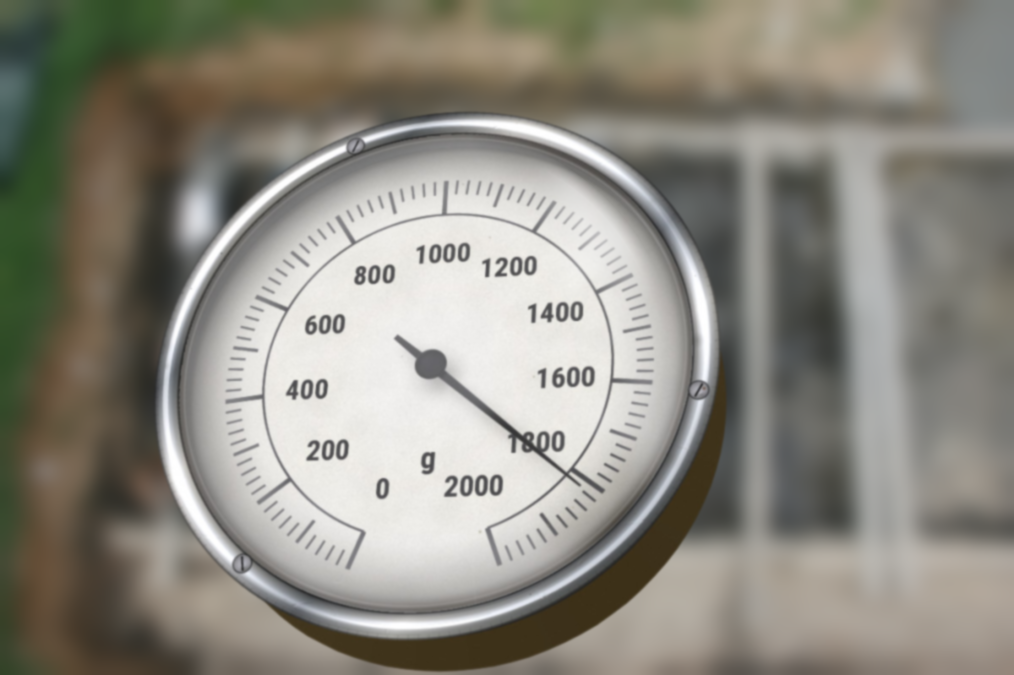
1820,g
